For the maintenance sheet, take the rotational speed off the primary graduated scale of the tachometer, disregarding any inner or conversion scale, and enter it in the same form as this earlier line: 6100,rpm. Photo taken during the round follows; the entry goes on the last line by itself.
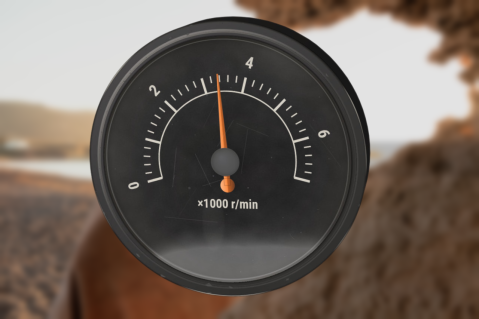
3400,rpm
